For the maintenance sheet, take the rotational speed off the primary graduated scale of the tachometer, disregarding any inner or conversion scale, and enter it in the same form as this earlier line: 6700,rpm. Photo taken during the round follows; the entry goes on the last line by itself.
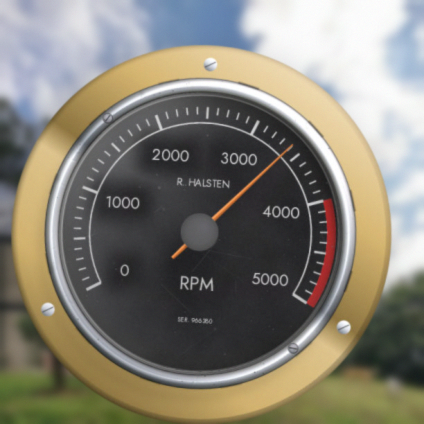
3400,rpm
